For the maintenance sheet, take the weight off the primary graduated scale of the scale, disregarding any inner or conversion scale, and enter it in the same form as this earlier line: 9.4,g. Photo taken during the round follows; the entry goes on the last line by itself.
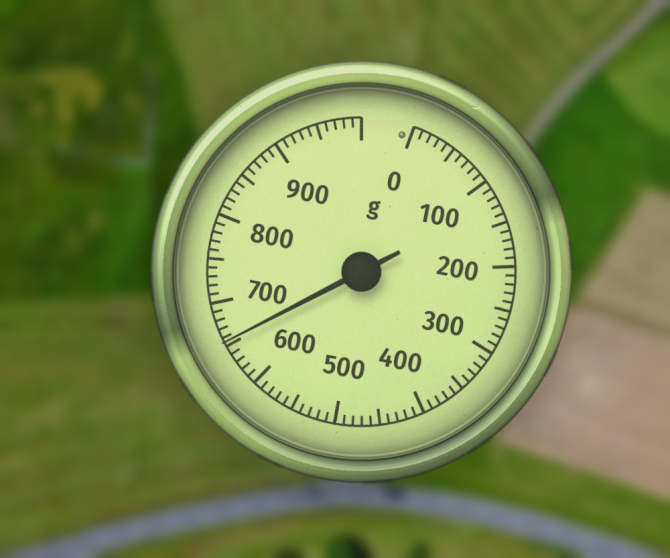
655,g
